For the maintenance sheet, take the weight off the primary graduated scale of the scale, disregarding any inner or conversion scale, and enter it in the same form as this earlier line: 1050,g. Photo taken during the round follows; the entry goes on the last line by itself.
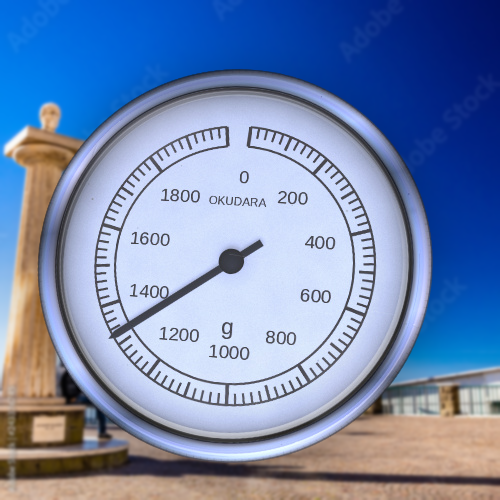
1320,g
